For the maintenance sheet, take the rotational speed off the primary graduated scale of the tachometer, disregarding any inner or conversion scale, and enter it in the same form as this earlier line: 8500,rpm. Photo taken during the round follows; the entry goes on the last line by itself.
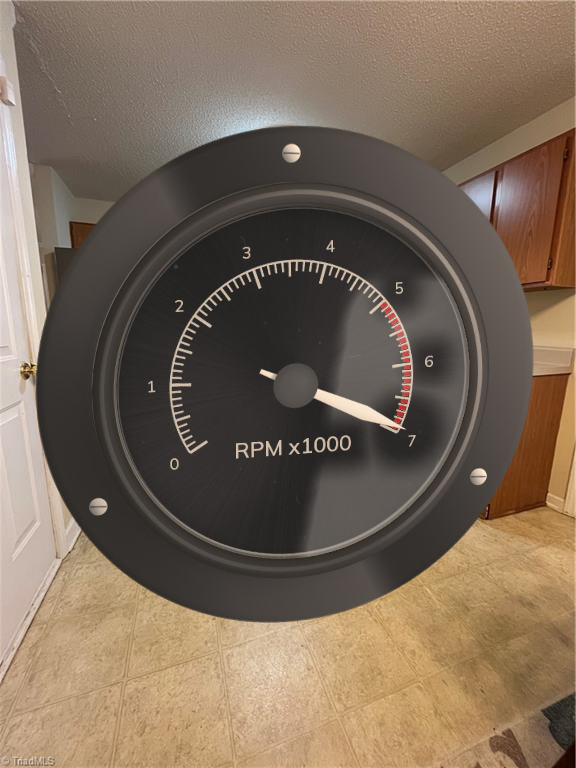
6900,rpm
